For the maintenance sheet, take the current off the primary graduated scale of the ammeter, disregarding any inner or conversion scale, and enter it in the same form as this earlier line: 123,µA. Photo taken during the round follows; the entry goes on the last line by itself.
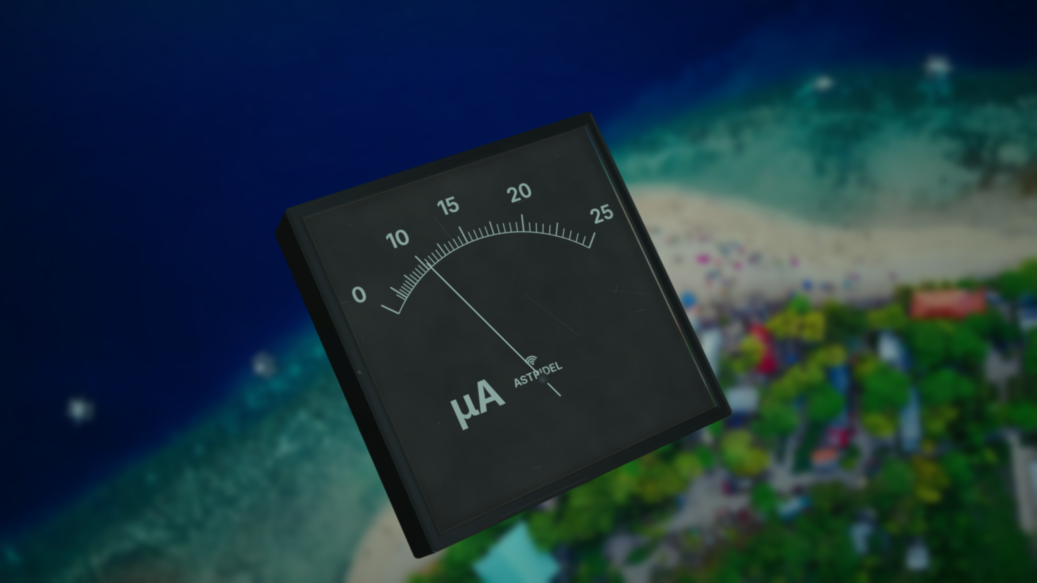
10,µA
